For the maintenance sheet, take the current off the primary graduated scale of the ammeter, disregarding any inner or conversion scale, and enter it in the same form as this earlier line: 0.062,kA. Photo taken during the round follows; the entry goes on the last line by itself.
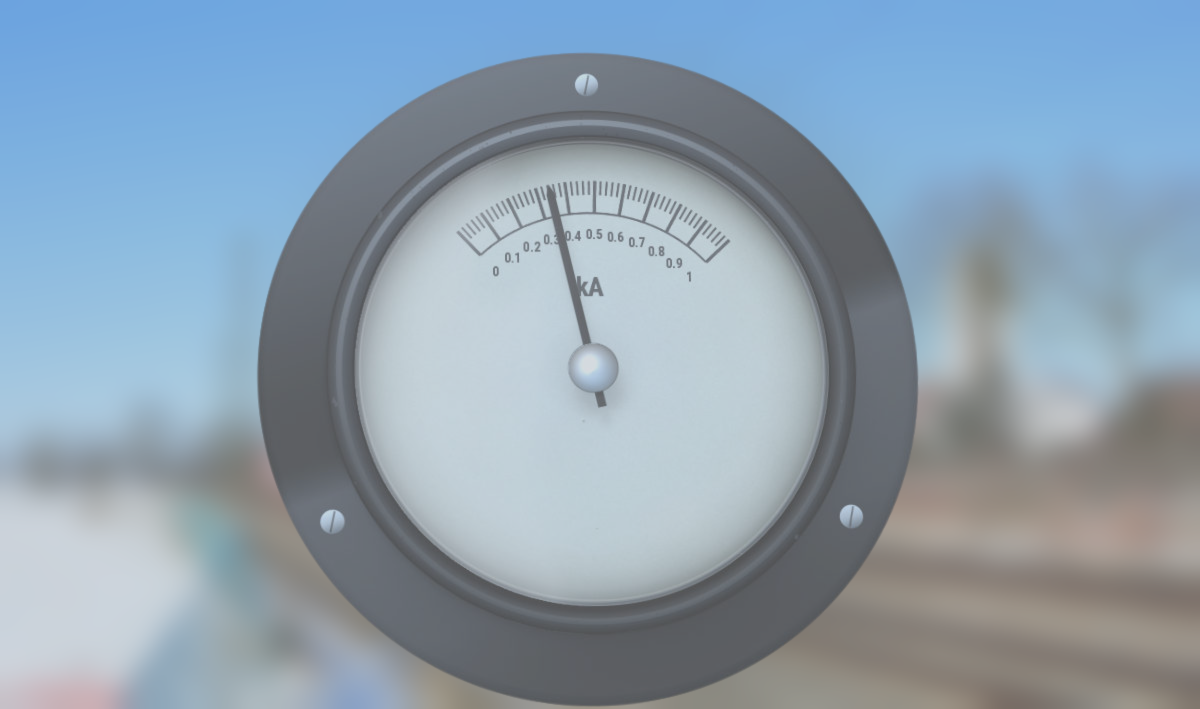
0.34,kA
